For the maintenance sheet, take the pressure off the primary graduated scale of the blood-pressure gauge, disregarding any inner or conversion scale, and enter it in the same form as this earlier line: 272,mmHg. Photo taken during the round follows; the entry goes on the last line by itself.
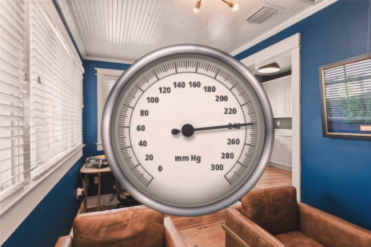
240,mmHg
